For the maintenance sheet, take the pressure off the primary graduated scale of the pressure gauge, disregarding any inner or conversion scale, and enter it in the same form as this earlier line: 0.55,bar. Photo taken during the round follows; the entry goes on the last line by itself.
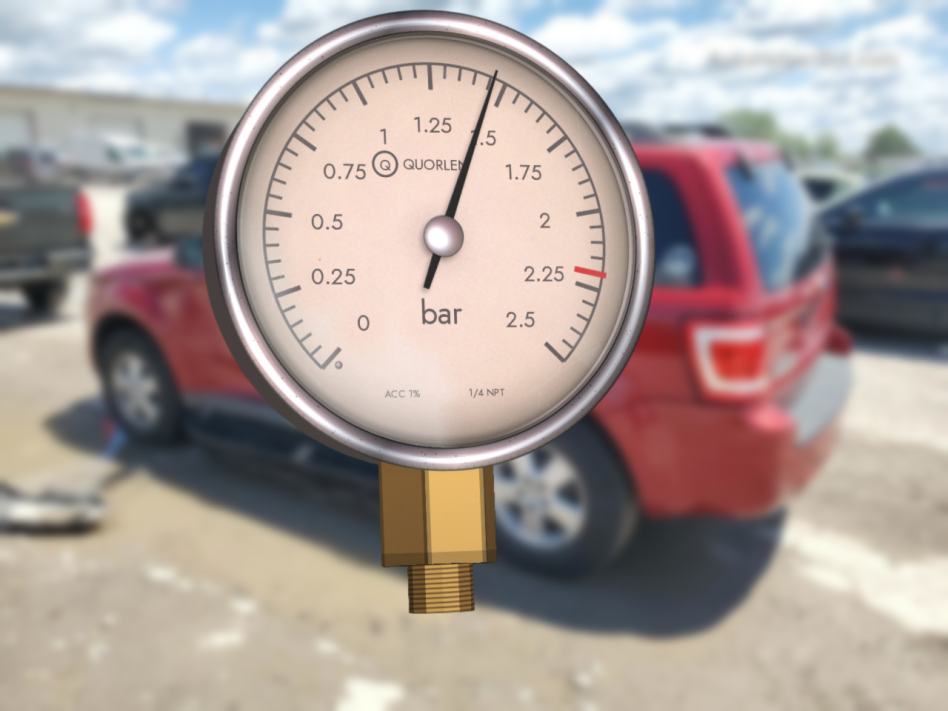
1.45,bar
